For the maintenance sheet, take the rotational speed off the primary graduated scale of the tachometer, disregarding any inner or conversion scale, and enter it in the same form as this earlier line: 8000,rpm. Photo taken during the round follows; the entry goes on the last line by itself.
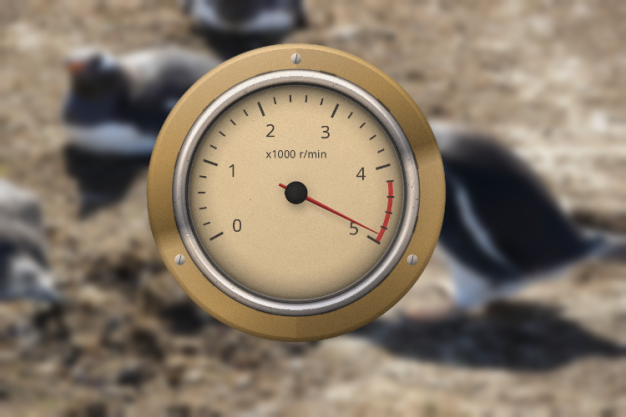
4900,rpm
